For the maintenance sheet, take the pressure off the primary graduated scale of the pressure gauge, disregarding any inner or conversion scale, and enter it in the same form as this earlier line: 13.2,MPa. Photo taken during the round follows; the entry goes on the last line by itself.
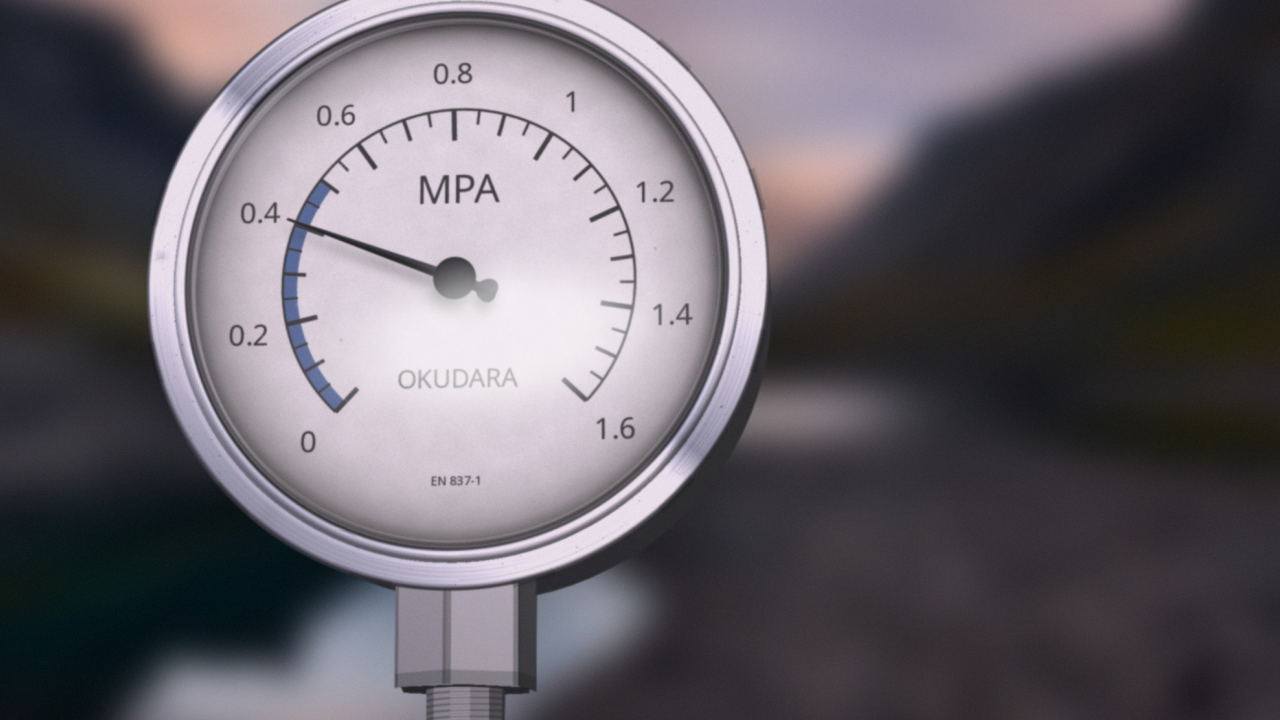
0.4,MPa
